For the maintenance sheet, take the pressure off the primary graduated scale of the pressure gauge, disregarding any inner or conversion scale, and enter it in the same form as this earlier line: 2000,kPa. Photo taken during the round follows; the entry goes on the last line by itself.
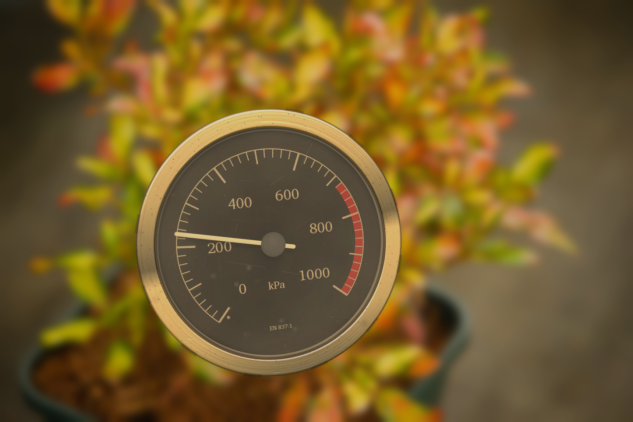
230,kPa
